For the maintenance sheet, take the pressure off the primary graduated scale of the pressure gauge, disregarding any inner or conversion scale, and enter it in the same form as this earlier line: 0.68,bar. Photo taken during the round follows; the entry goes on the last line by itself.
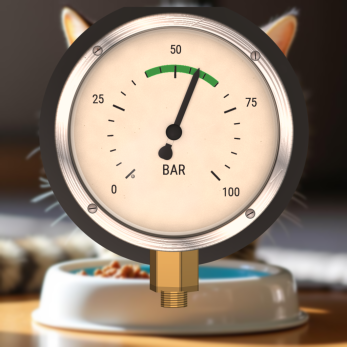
57.5,bar
